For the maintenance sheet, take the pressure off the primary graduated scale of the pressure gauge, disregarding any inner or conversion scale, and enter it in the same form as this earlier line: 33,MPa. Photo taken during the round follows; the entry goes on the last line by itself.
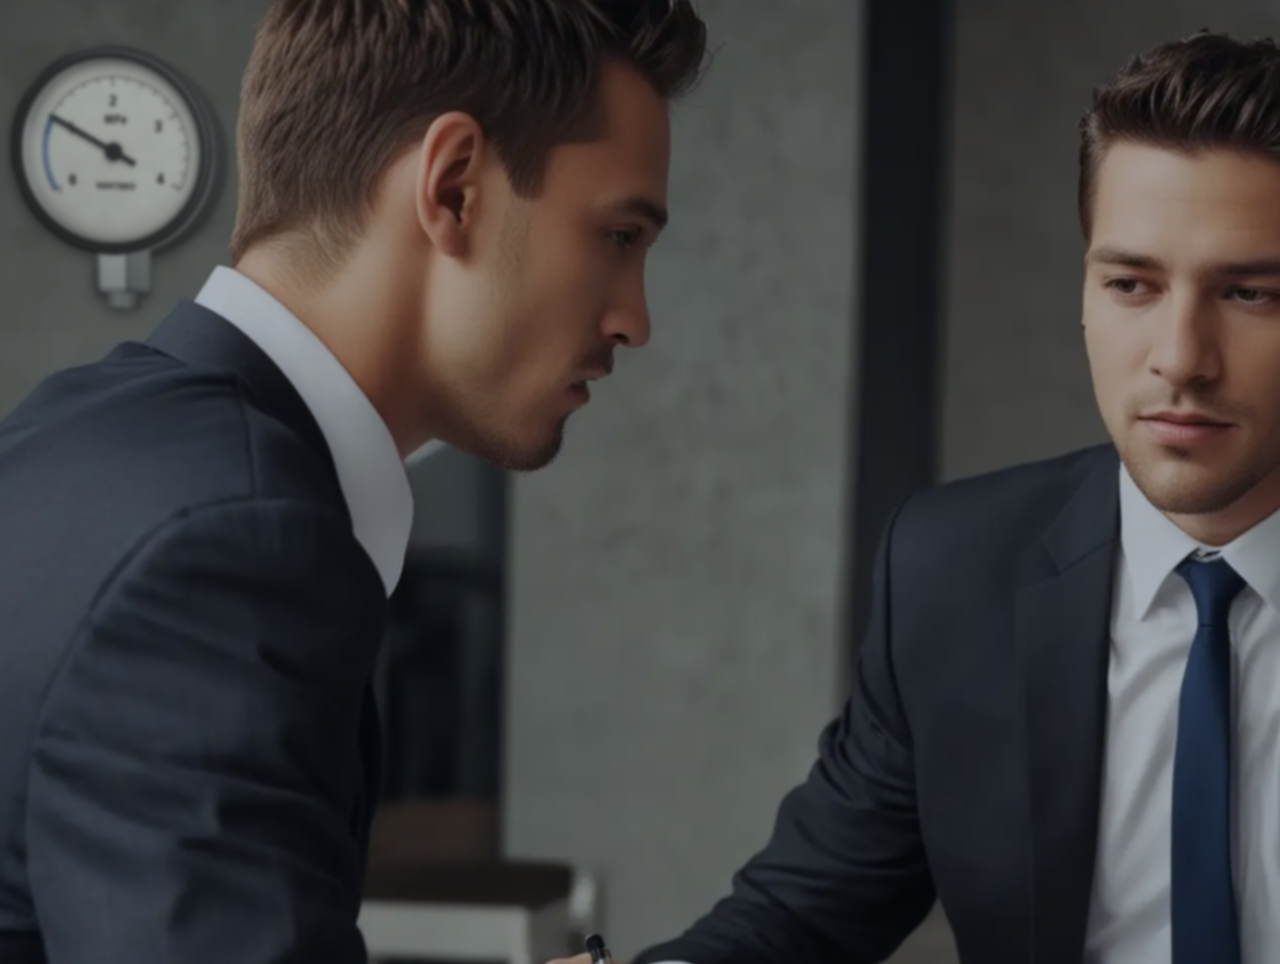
1,MPa
